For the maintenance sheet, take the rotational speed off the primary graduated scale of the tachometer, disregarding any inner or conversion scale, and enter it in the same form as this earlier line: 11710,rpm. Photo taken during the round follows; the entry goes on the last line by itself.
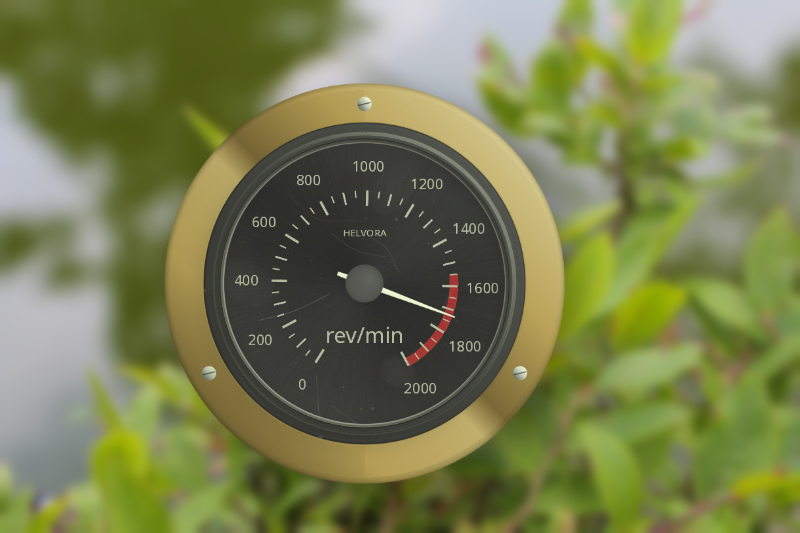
1725,rpm
